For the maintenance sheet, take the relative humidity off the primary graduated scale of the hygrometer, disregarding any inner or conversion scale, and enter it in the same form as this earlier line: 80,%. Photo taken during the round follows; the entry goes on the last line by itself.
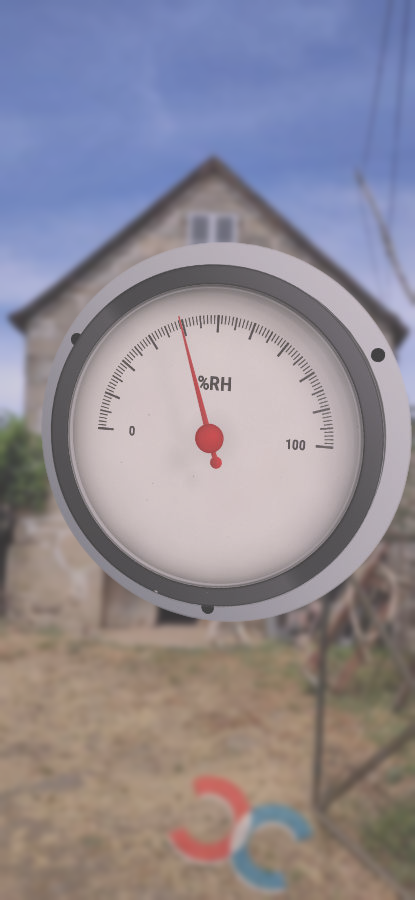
40,%
